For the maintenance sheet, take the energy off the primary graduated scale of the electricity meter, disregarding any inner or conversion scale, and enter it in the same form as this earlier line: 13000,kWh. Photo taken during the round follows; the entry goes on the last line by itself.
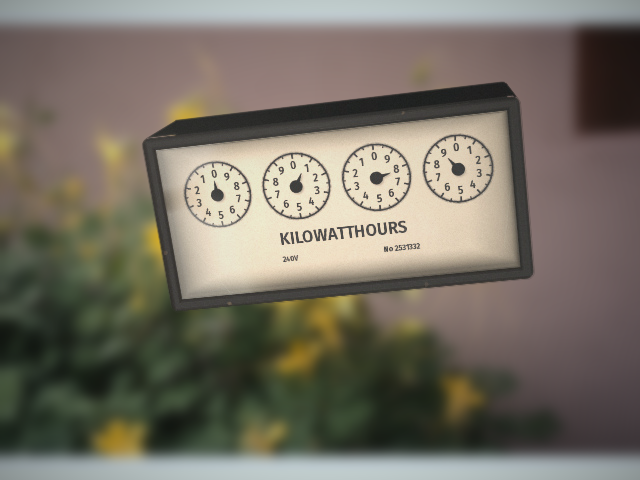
79,kWh
